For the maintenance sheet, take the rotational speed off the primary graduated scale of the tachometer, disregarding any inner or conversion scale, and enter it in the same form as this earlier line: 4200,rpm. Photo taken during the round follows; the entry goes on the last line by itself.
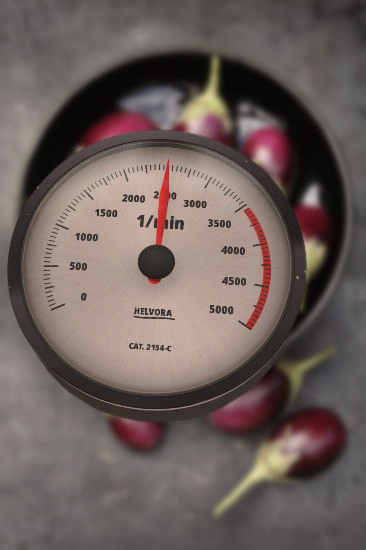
2500,rpm
